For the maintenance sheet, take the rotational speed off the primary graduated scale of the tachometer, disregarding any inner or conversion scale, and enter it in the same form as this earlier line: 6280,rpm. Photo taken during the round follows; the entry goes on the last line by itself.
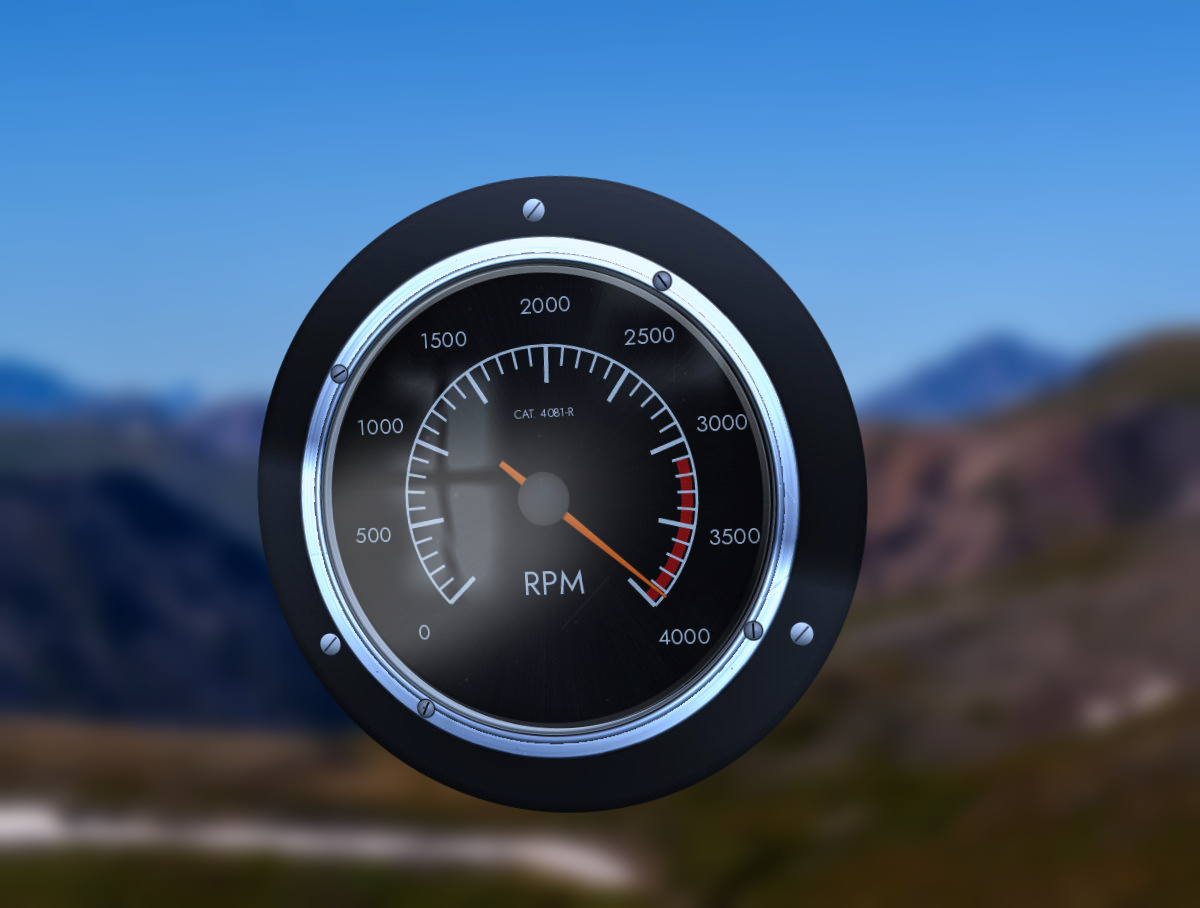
3900,rpm
